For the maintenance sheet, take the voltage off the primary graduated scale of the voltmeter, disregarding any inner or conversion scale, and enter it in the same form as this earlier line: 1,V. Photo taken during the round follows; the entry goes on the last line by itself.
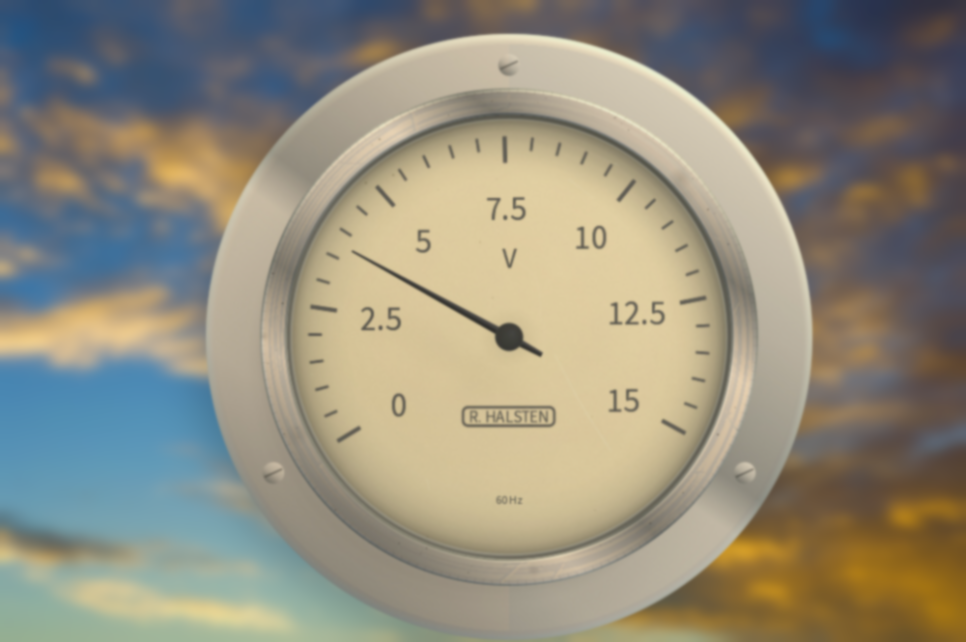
3.75,V
